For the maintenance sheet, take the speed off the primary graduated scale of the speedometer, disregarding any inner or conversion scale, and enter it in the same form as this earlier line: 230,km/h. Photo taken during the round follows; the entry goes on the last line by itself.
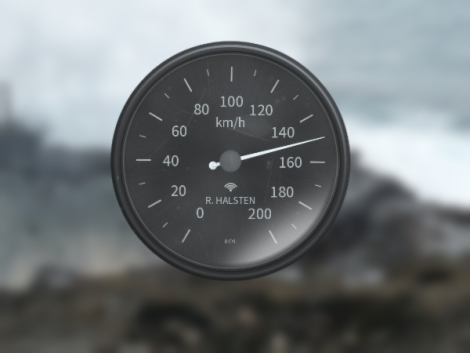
150,km/h
